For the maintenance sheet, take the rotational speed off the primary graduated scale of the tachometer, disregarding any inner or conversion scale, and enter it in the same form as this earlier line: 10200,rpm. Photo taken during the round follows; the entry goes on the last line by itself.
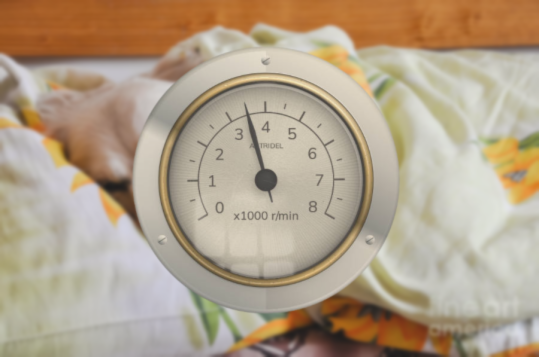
3500,rpm
